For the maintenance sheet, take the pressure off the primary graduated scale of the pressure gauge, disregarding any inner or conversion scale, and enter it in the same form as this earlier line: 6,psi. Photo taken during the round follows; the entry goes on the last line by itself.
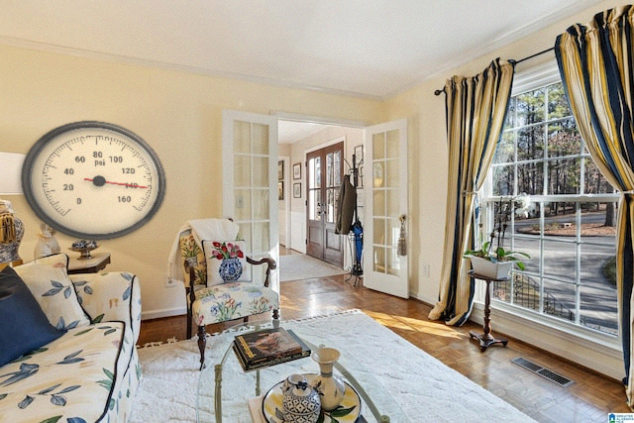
140,psi
